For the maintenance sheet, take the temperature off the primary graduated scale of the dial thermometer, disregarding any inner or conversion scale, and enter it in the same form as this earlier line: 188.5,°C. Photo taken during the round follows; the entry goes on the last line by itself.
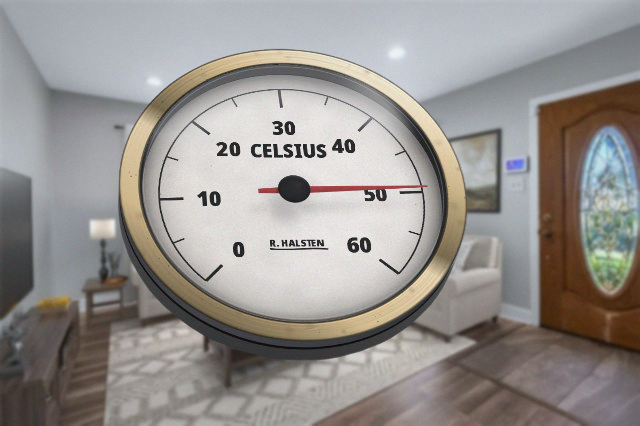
50,°C
